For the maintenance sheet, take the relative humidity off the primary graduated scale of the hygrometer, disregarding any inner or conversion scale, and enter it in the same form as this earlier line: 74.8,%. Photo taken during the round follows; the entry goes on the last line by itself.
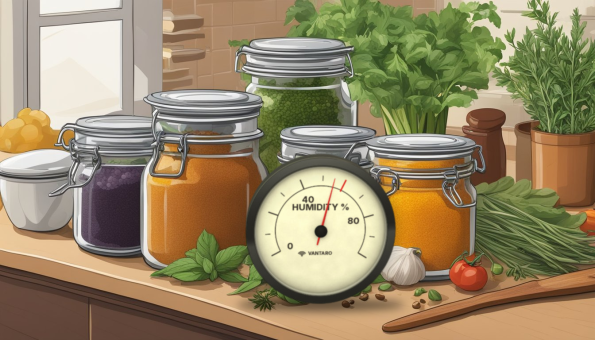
55,%
